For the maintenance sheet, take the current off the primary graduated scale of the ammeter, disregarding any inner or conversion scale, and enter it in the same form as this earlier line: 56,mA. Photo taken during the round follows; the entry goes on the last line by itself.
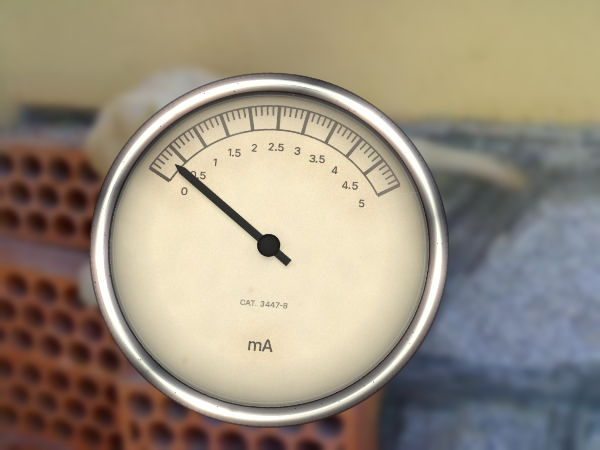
0.3,mA
